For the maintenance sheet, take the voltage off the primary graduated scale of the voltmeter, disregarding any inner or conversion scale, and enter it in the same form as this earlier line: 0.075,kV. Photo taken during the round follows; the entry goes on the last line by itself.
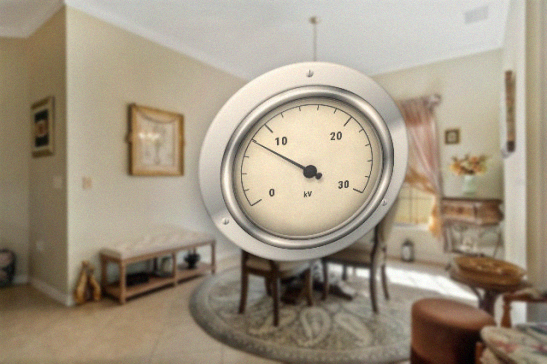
8,kV
